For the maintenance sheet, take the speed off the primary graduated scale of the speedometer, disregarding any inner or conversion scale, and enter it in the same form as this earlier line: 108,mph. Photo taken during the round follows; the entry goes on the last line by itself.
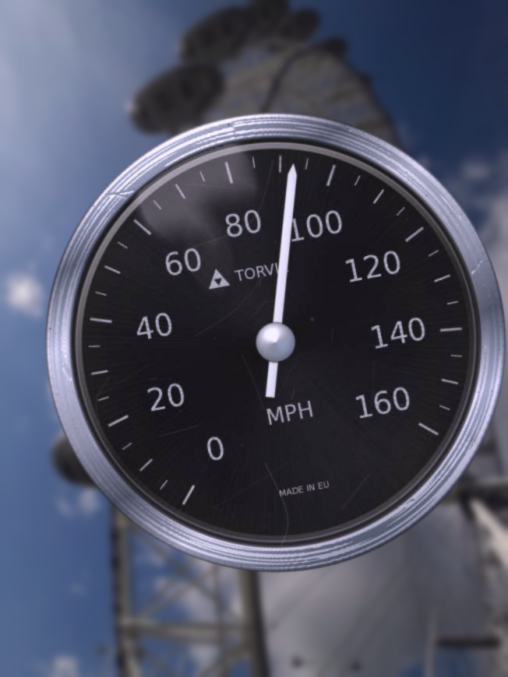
92.5,mph
